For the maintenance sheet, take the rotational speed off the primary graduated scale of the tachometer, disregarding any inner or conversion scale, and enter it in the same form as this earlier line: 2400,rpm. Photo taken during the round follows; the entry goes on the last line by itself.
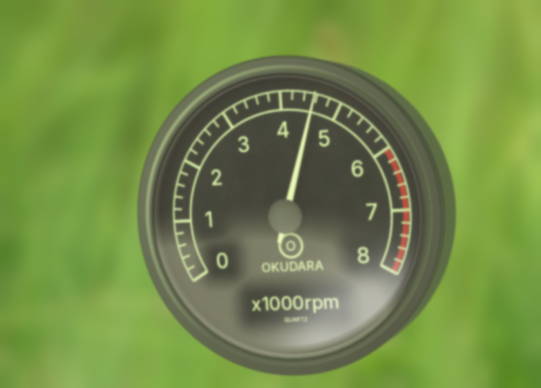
4600,rpm
